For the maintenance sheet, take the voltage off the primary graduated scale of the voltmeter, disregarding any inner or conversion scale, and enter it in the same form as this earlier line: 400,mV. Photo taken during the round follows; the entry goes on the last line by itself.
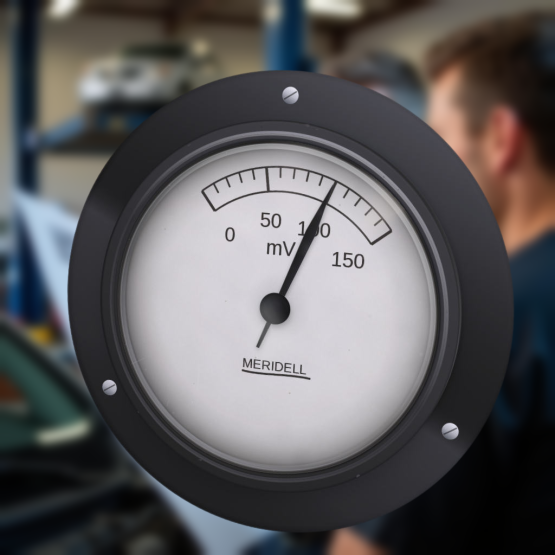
100,mV
